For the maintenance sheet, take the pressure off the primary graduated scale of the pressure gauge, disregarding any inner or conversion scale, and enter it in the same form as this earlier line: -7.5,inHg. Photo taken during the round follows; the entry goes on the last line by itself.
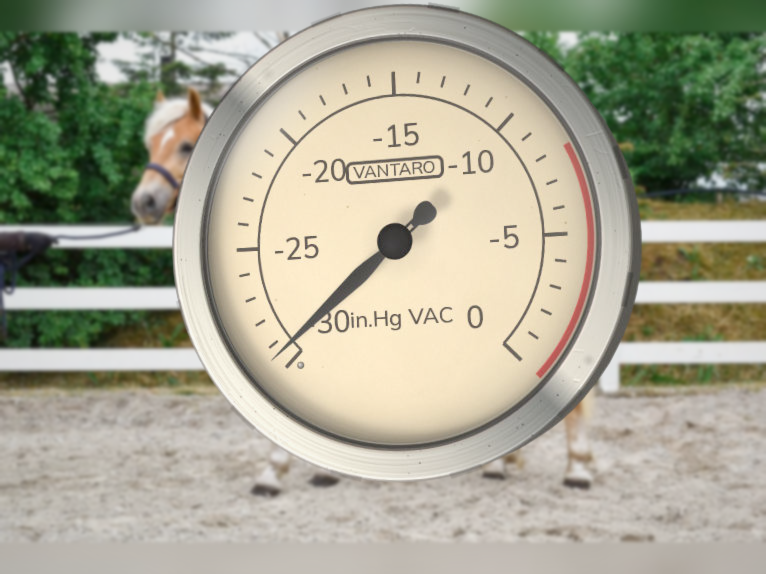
-29.5,inHg
